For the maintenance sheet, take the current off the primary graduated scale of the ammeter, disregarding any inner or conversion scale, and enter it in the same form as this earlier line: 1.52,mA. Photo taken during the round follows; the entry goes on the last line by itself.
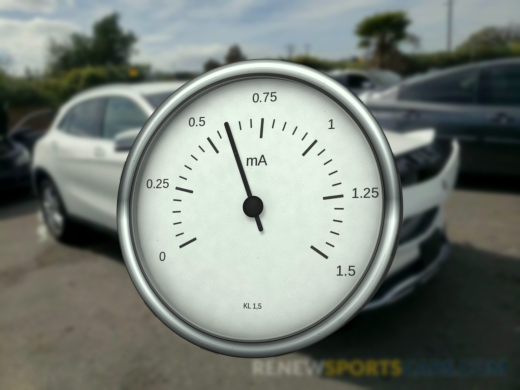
0.6,mA
